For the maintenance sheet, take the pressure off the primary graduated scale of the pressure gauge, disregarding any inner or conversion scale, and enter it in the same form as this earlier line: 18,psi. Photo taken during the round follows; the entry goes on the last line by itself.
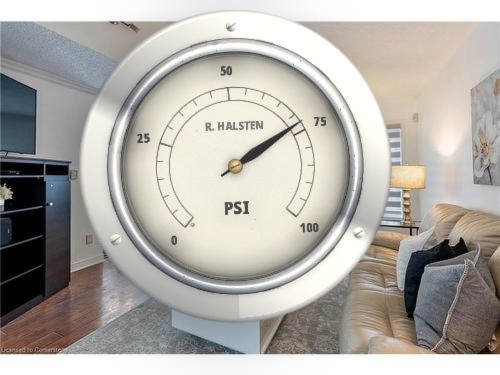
72.5,psi
